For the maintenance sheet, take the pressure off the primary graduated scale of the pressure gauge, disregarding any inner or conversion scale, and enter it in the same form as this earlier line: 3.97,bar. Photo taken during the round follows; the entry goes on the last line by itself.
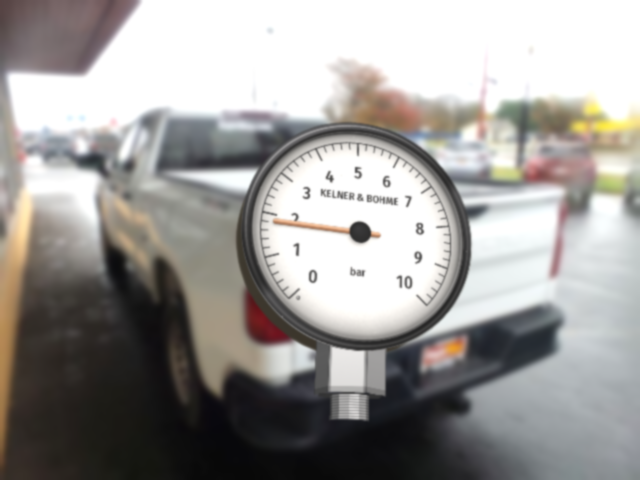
1.8,bar
